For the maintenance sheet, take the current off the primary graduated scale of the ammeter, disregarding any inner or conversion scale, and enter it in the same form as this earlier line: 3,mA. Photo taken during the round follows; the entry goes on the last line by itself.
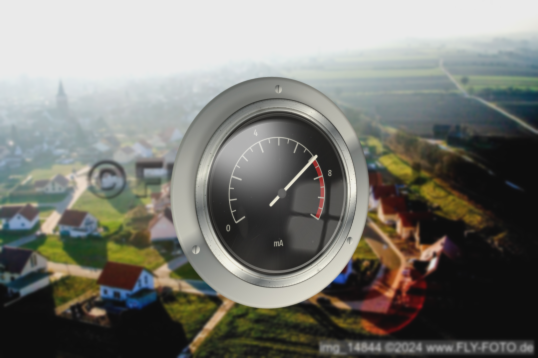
7,mA
